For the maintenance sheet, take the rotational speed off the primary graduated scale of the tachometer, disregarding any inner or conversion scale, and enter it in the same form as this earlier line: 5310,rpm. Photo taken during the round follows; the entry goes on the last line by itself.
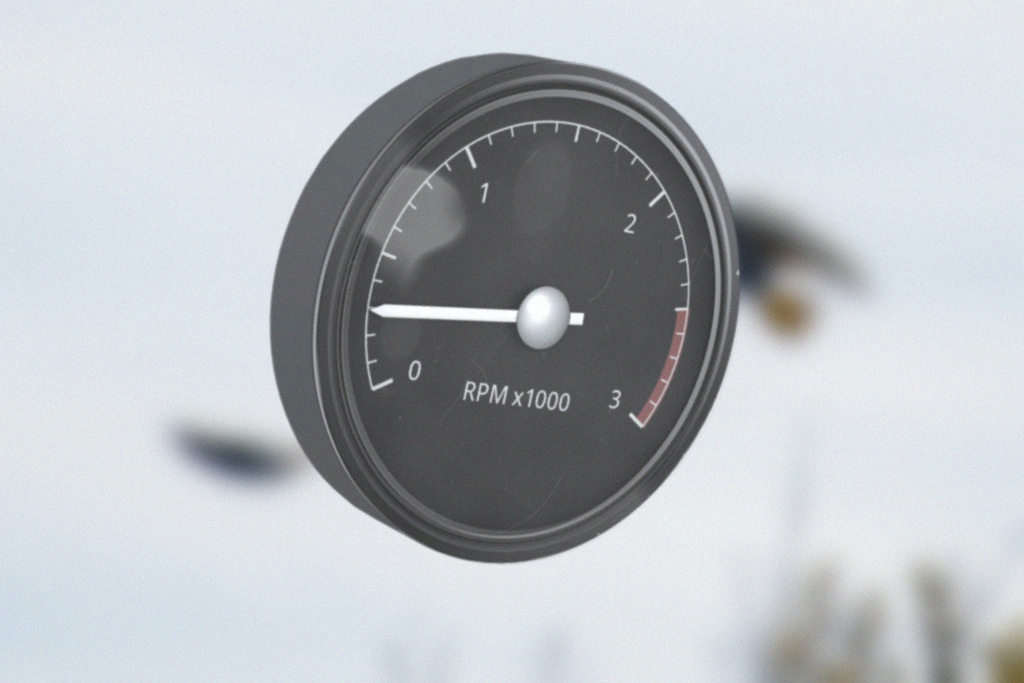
300,rpm
